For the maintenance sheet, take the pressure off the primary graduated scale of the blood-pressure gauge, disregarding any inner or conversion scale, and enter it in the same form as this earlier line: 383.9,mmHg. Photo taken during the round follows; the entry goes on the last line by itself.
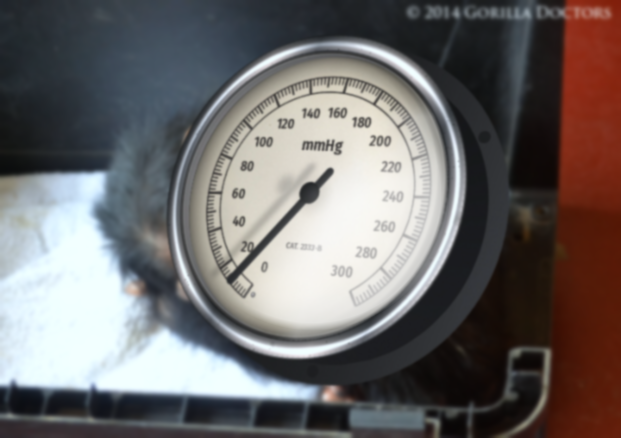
10,mmHg
